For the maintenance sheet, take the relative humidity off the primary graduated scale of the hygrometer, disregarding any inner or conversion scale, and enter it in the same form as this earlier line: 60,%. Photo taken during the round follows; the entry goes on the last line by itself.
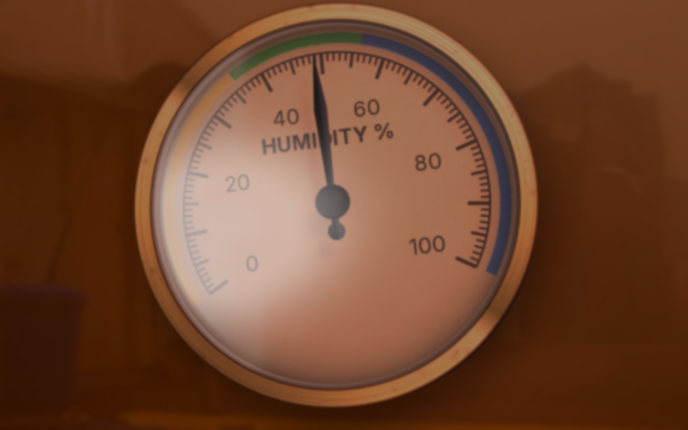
49,%
